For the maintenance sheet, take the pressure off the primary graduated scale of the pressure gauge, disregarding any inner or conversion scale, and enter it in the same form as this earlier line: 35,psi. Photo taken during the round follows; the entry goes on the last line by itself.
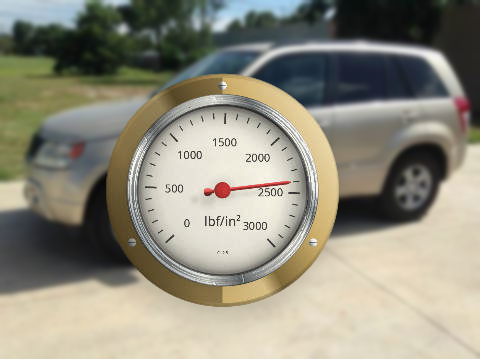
2400,psi
